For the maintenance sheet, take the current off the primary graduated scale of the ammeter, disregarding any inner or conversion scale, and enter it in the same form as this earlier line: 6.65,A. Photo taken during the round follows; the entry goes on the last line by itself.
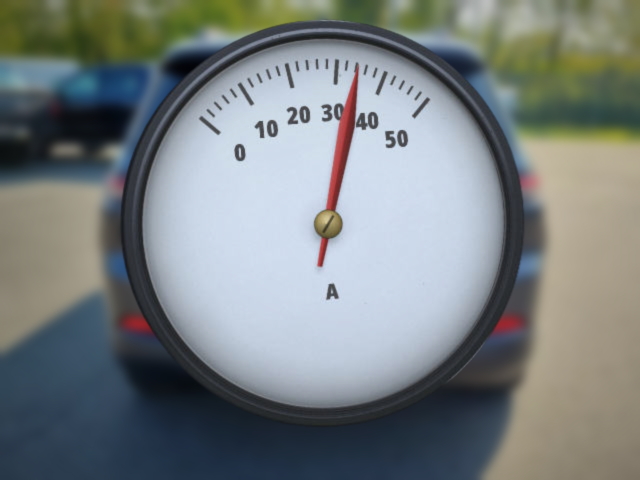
34,A
